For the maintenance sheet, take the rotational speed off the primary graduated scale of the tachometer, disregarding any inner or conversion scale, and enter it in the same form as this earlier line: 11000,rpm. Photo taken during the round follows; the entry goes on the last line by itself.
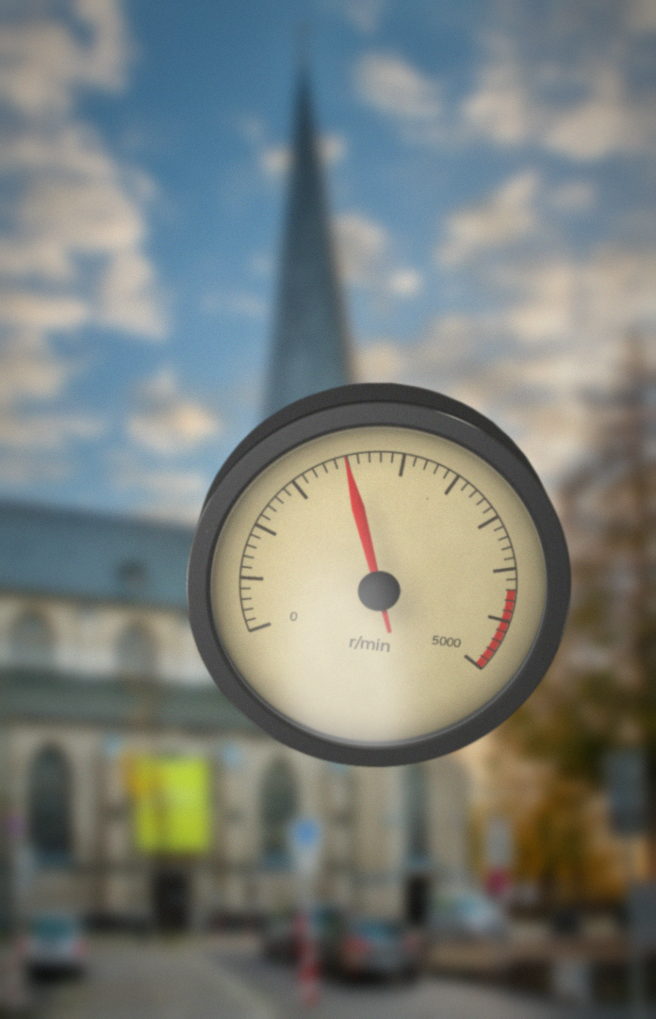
2000,rpm
